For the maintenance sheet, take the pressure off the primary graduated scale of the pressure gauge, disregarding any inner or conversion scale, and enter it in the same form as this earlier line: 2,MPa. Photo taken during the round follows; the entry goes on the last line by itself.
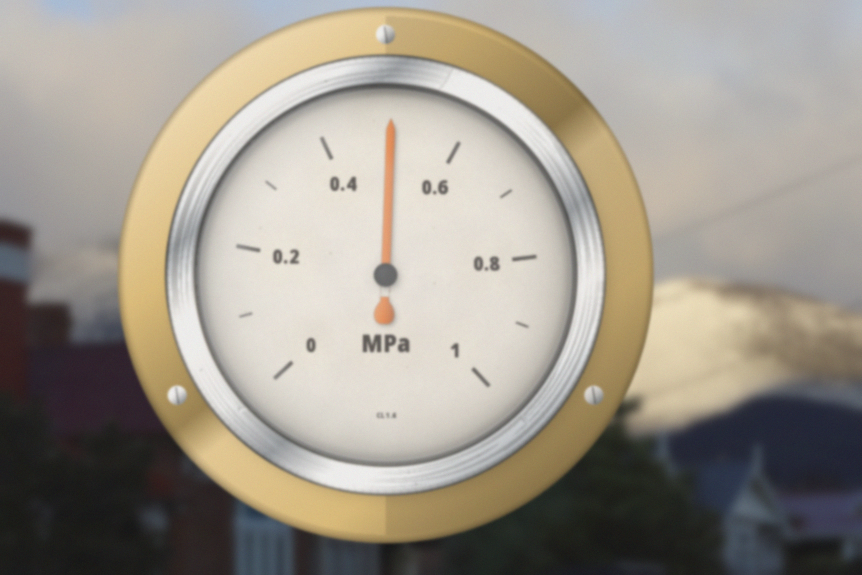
0.5,MPa
